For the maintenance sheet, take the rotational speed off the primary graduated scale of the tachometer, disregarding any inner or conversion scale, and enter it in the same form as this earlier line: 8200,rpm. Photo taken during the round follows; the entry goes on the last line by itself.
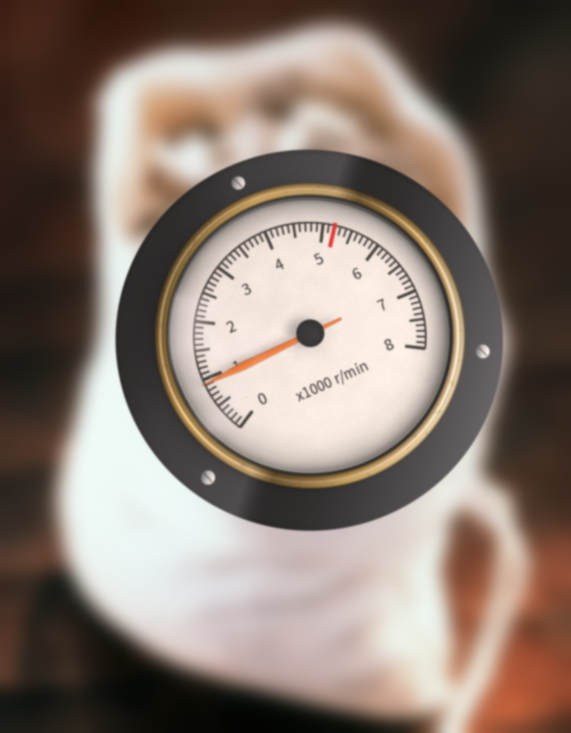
900,rpm
